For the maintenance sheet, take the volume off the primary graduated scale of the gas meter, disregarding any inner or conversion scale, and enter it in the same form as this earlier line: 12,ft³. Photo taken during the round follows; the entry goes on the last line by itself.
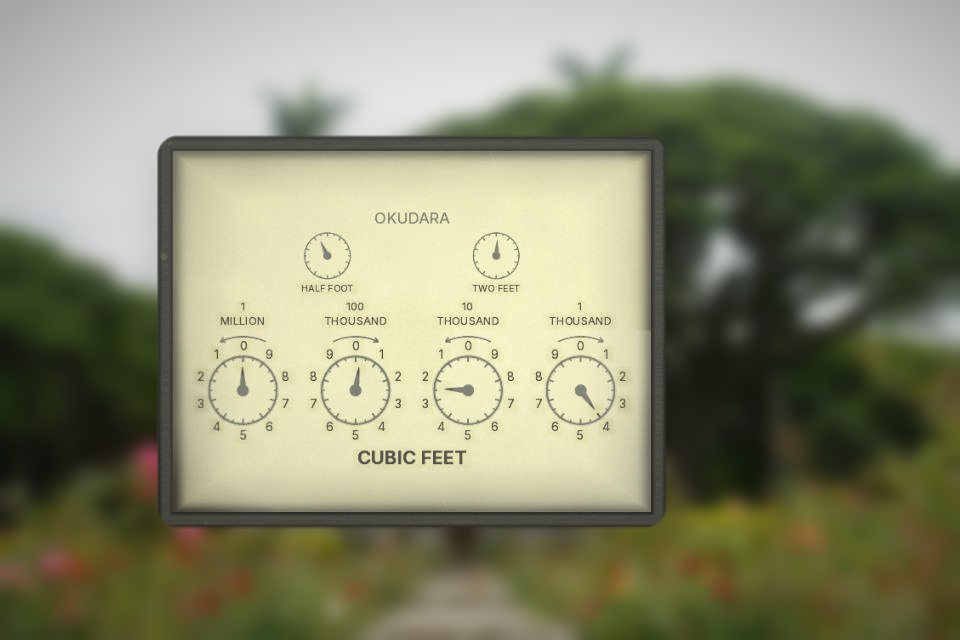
2400,ft³
